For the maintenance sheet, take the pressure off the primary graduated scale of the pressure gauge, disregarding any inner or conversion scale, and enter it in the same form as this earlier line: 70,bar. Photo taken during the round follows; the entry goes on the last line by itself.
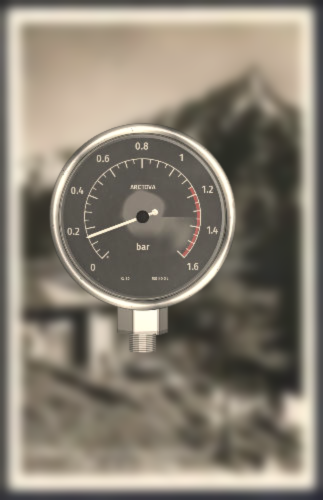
0.15,bar
